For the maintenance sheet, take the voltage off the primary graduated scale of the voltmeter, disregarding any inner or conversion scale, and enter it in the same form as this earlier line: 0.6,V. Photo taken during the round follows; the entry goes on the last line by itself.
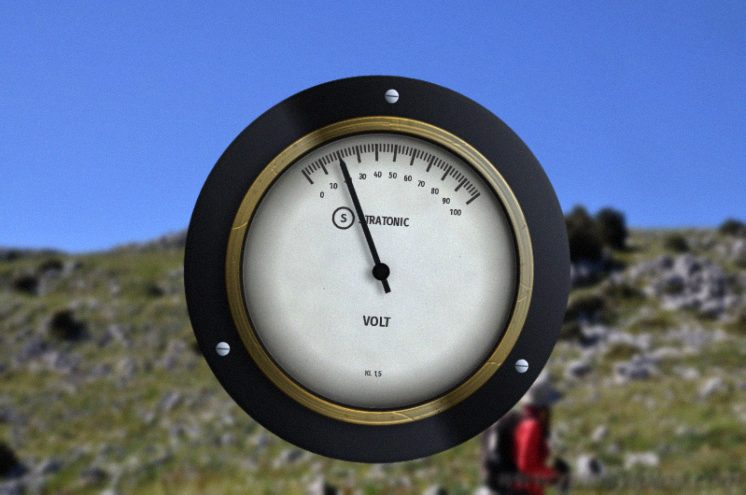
20,V
